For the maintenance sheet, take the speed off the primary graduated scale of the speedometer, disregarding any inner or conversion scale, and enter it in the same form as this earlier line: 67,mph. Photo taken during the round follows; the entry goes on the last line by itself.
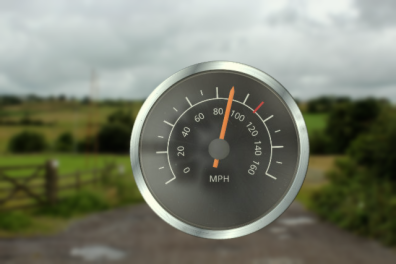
90,mph
